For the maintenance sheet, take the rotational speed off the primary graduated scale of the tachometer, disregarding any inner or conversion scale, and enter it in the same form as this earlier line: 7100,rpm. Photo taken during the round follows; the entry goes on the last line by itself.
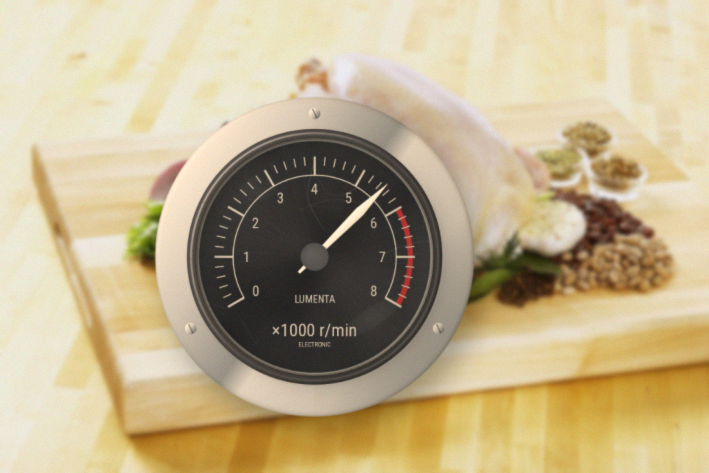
5500,rpm
